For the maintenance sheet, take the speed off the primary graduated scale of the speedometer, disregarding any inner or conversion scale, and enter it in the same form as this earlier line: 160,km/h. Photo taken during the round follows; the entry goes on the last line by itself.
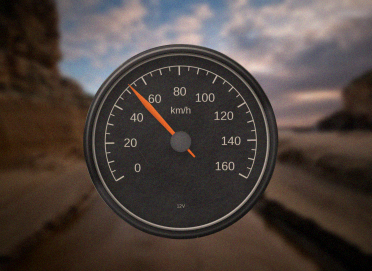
52.5,km/h
